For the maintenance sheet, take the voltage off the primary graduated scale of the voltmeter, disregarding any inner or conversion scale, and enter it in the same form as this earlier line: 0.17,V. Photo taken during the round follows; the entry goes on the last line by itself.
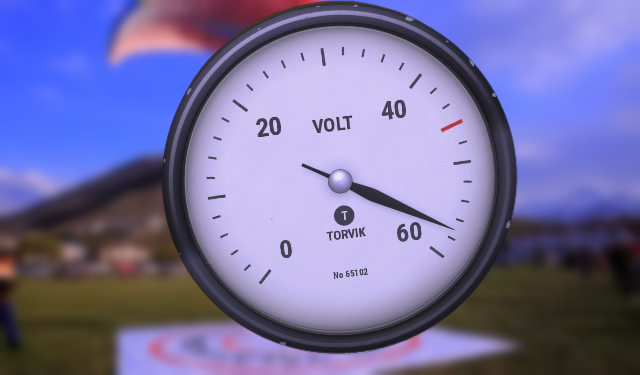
57,V
